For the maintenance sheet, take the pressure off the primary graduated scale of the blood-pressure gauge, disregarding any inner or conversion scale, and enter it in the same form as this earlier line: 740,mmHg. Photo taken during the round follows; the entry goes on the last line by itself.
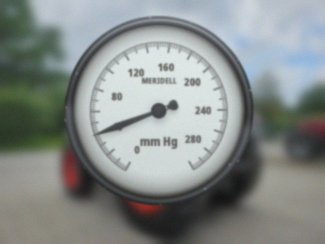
40,mmHg
